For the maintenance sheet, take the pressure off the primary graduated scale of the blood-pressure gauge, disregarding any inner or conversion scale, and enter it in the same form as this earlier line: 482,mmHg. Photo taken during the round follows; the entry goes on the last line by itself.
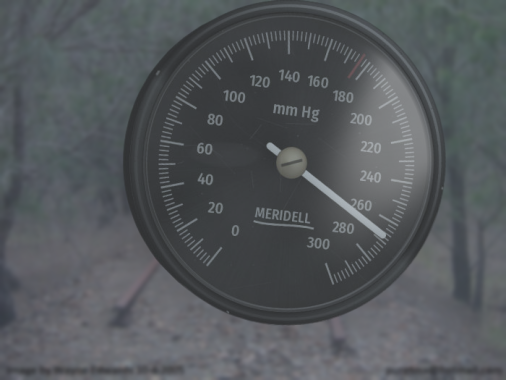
268,mmHg
